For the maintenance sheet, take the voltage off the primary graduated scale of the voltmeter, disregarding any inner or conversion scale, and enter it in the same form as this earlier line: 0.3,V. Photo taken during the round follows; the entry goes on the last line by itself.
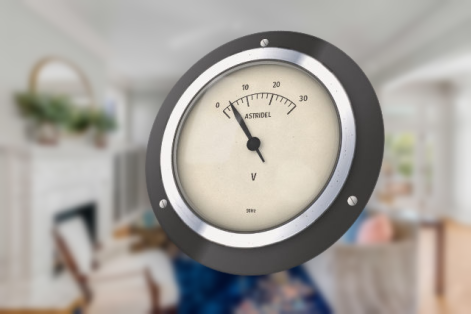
4,V
